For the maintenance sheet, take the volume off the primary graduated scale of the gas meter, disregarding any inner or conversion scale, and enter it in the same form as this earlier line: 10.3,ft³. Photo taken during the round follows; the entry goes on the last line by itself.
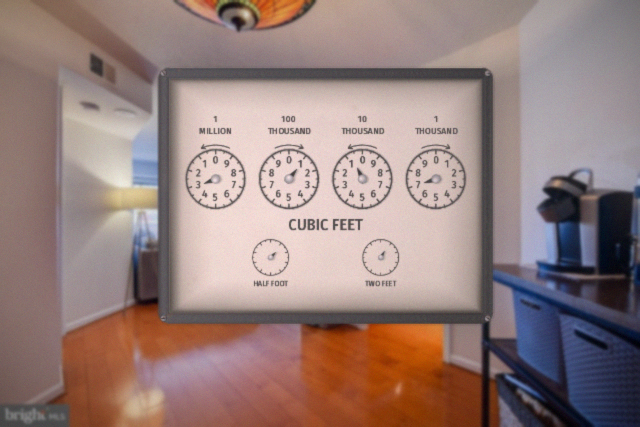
310700,ft³
